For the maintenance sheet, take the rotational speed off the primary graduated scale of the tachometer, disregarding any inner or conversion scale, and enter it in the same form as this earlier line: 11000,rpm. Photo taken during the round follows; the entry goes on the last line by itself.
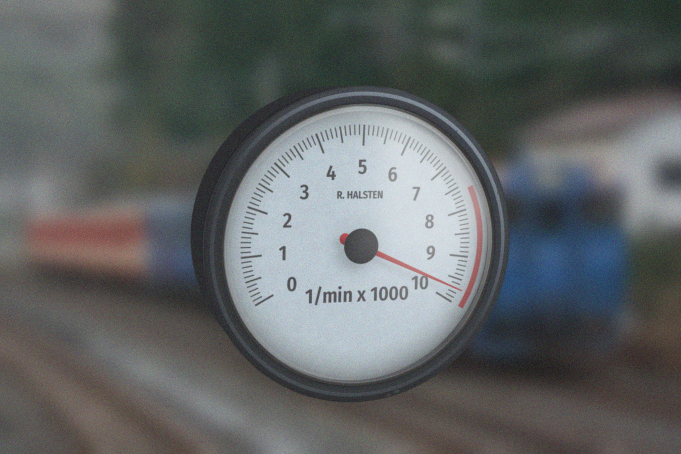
9700,rpm
